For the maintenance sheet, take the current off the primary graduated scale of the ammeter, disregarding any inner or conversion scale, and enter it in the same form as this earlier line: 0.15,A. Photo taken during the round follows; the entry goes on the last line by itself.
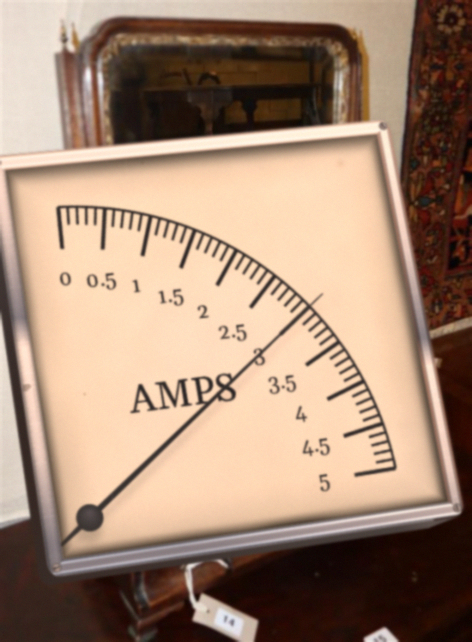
3,A
